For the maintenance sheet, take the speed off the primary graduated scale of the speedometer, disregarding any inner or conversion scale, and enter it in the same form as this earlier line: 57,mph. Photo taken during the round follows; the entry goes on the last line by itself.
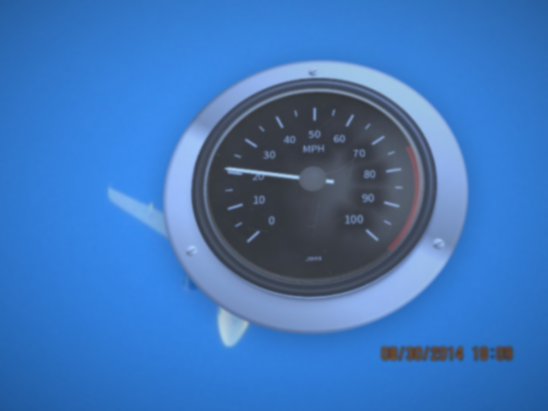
20,mph
